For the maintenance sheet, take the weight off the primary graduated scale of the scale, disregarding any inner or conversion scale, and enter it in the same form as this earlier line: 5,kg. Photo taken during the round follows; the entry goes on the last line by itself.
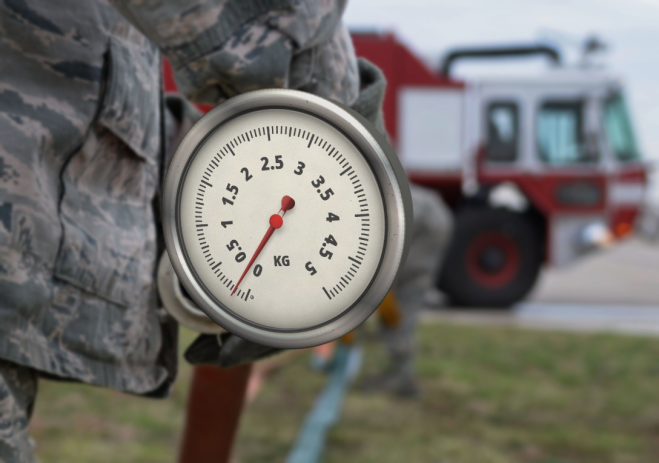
0.15,kg
